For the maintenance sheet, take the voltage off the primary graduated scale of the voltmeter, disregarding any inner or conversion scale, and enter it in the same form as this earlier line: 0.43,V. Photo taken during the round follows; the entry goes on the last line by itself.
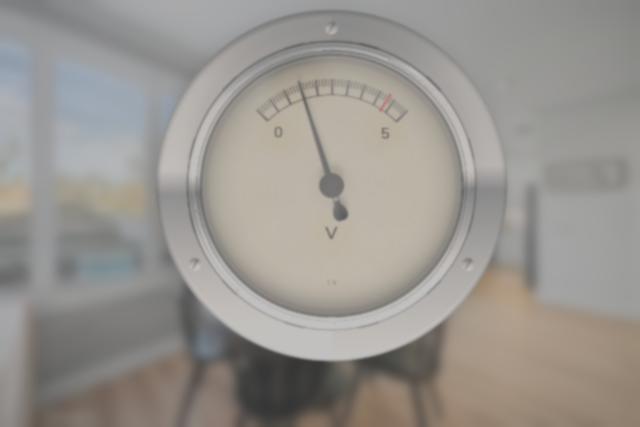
1.5,V
